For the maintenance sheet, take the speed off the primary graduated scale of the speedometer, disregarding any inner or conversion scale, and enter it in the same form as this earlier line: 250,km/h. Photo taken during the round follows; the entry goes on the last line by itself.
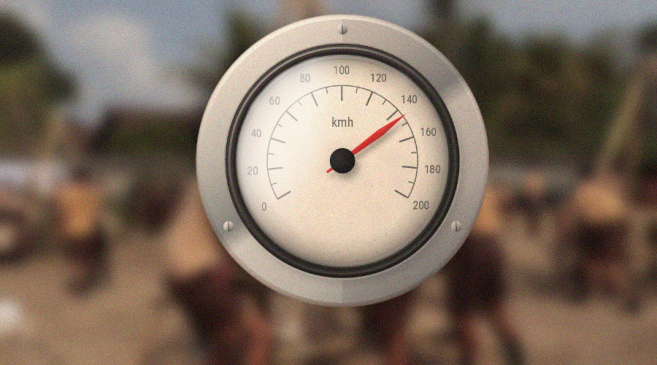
145,km/h
